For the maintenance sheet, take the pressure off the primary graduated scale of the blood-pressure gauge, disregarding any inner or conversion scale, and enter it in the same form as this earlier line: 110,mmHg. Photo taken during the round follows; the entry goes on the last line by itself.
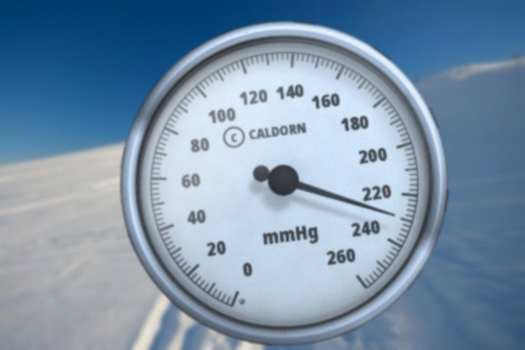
230,mmHg
